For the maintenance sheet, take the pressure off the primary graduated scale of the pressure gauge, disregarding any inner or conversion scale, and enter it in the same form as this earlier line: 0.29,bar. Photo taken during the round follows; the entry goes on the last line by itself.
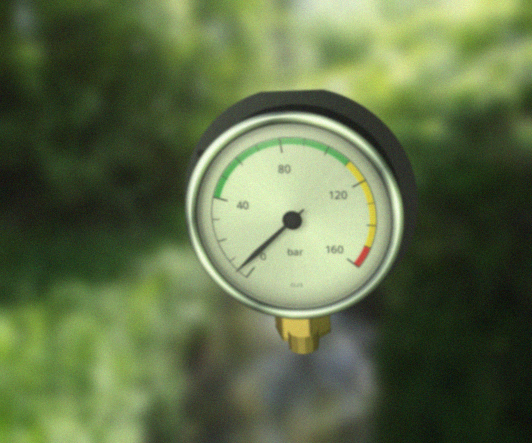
5,bar
